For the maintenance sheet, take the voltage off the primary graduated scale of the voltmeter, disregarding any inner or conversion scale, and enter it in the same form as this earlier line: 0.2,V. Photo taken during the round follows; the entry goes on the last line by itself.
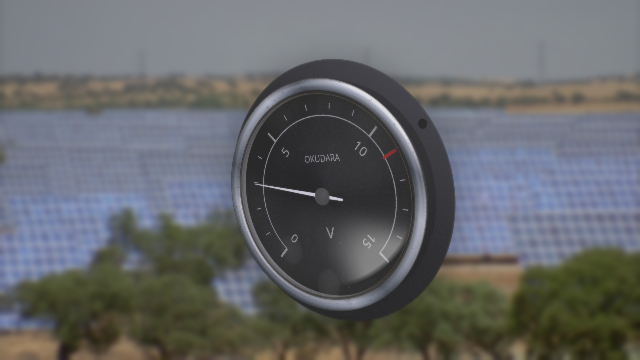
3,V
